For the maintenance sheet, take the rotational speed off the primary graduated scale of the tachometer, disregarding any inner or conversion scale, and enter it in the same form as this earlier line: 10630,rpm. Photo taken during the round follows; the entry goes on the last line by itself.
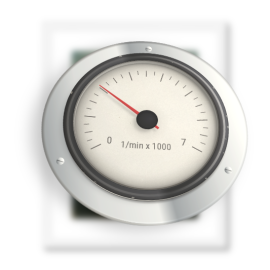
2000,rpm
